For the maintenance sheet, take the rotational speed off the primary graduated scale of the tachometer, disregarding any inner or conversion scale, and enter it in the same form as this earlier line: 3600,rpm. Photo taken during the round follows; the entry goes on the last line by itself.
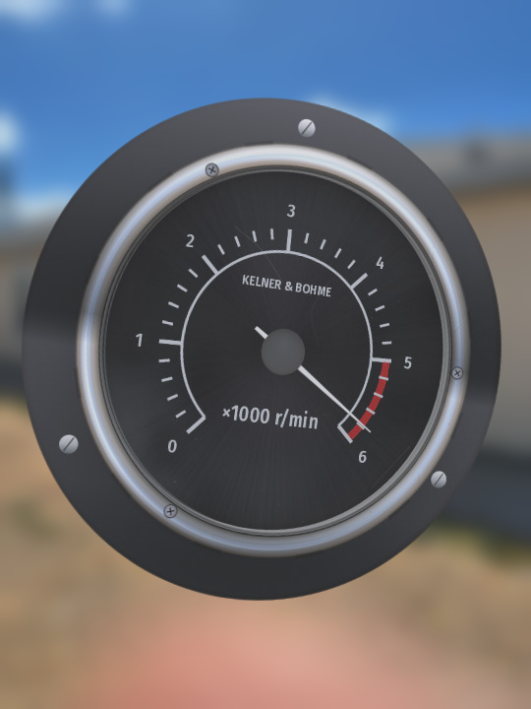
5800,rpm
